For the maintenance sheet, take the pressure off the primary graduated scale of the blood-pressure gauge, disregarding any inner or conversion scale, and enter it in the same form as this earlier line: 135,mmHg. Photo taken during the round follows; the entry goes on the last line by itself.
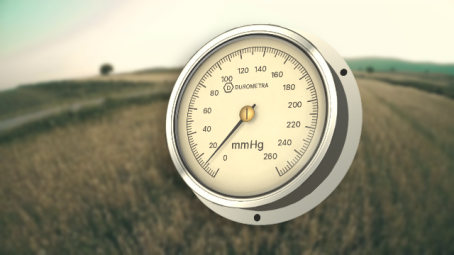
10,mmHg
